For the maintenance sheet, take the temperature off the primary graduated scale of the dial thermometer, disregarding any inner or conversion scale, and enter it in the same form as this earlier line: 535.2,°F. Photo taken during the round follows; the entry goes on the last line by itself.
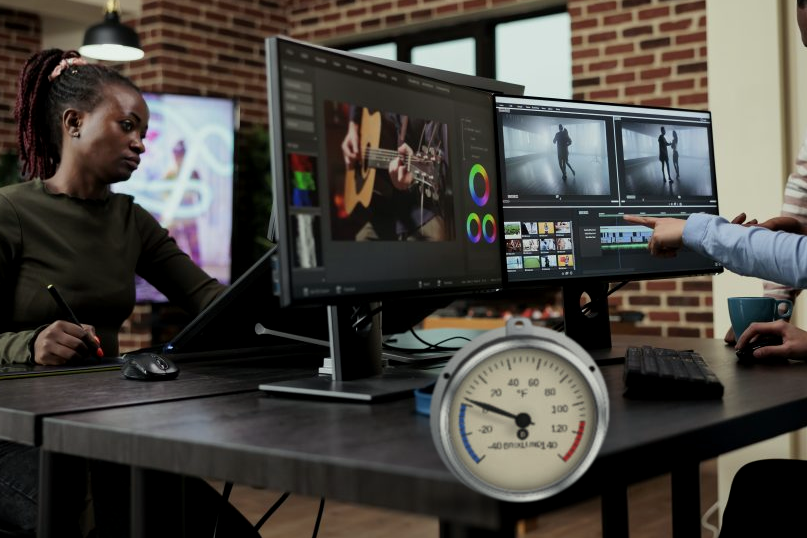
4,°F
